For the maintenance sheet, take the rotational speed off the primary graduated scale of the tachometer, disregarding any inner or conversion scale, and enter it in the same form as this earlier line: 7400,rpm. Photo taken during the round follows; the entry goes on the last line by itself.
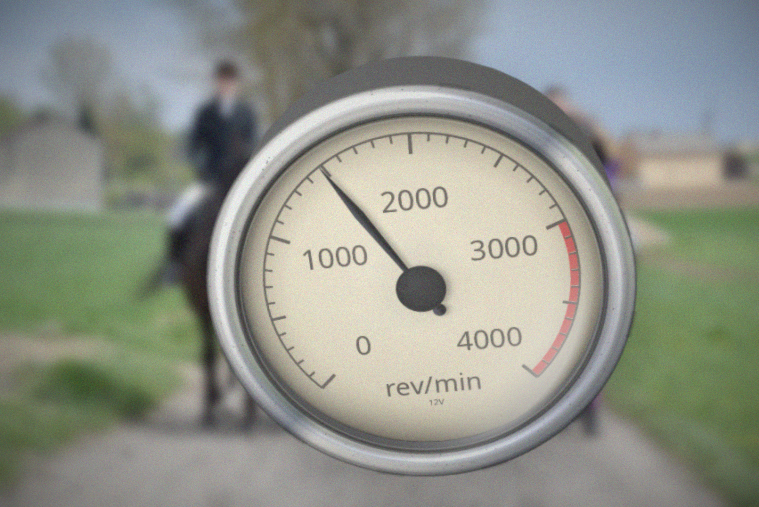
1500,rpm
